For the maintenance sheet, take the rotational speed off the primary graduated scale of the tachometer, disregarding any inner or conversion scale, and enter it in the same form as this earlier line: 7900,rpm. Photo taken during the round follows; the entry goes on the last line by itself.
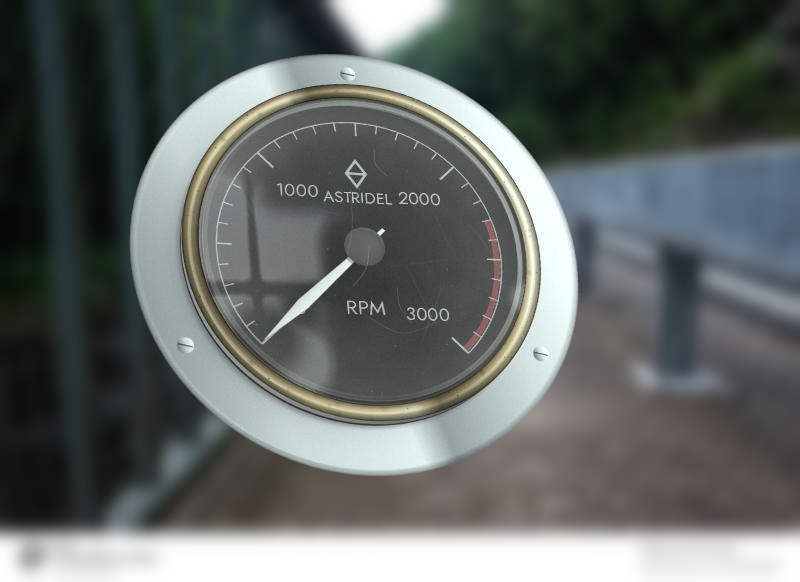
0,rpm
